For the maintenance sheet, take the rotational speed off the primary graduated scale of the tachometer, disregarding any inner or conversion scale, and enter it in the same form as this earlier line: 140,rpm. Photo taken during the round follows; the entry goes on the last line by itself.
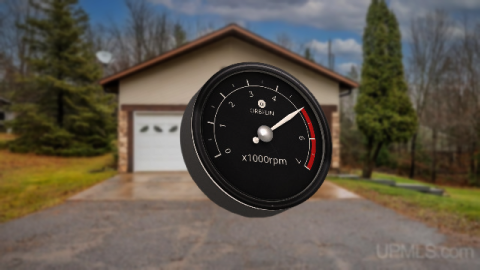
5000,rpm
